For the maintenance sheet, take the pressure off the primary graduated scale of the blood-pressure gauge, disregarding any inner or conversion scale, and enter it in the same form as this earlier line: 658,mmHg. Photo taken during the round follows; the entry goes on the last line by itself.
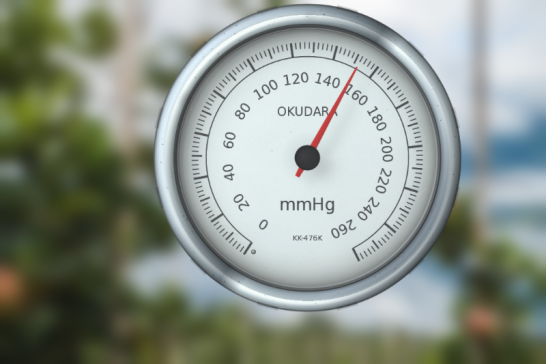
152,mmHg
